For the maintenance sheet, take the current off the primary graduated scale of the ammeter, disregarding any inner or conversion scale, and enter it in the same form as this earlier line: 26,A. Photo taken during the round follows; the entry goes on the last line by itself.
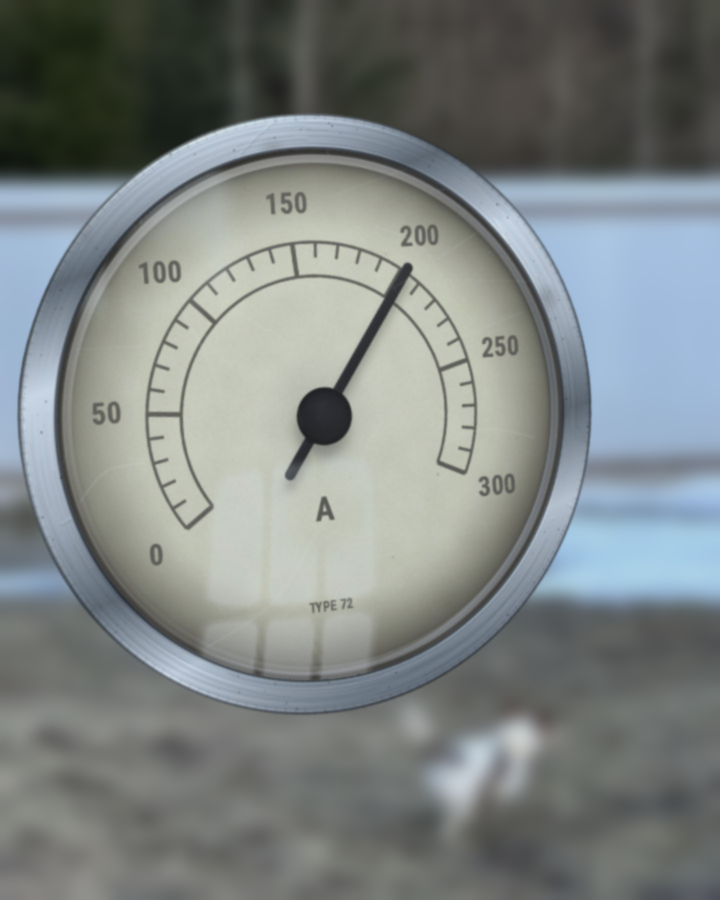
200,A
